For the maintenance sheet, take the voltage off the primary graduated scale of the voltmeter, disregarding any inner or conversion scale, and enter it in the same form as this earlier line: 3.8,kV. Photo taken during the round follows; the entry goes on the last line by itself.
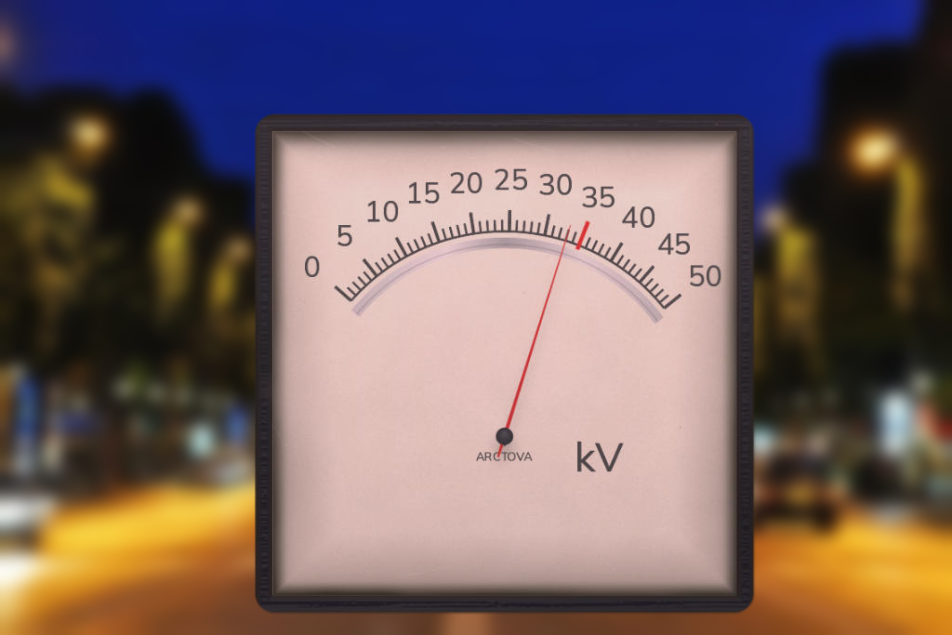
33,kV
